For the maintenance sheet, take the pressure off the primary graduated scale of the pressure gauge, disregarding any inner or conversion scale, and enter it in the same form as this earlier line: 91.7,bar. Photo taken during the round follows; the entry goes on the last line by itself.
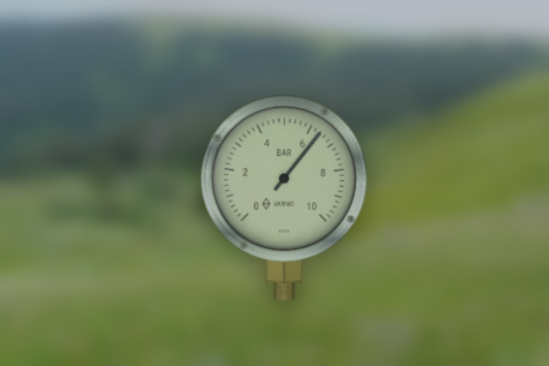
6.4,bar
